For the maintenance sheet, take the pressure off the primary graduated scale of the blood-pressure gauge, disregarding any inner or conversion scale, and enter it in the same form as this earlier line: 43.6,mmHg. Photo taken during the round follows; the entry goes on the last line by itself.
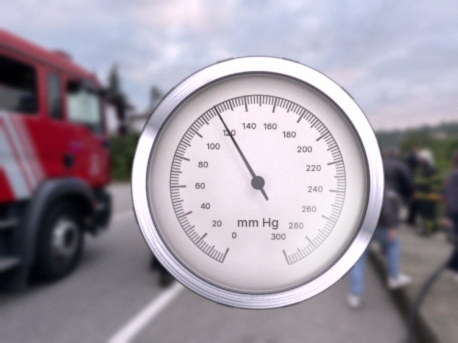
120,mmHg
